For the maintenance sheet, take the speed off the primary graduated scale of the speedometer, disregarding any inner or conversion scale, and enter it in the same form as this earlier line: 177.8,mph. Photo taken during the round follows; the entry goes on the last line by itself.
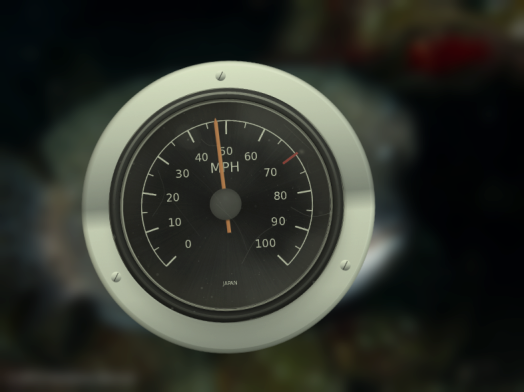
47.5,mph
